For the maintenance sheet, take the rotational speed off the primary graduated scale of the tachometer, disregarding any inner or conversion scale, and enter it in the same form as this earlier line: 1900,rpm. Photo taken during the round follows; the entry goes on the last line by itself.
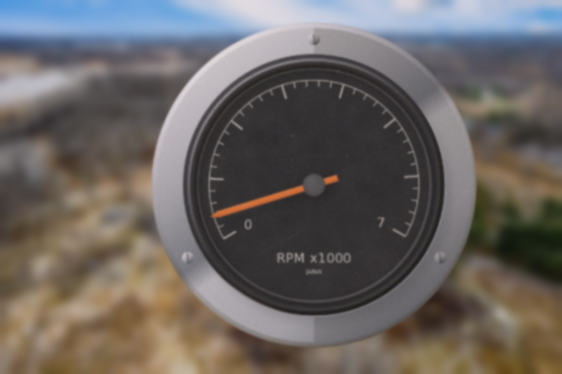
400,rpm
